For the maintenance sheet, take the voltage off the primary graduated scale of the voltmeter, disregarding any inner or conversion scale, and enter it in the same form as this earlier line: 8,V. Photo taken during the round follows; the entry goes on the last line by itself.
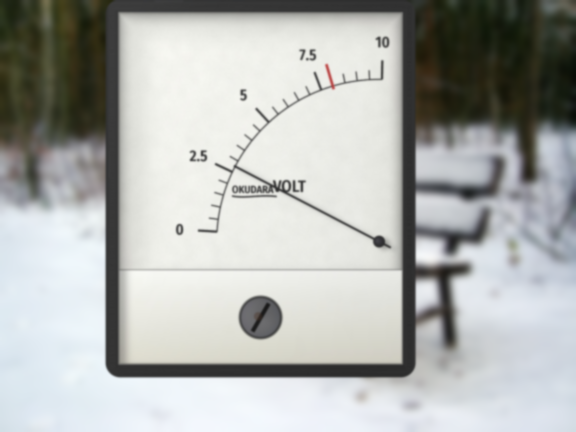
2.75,V
